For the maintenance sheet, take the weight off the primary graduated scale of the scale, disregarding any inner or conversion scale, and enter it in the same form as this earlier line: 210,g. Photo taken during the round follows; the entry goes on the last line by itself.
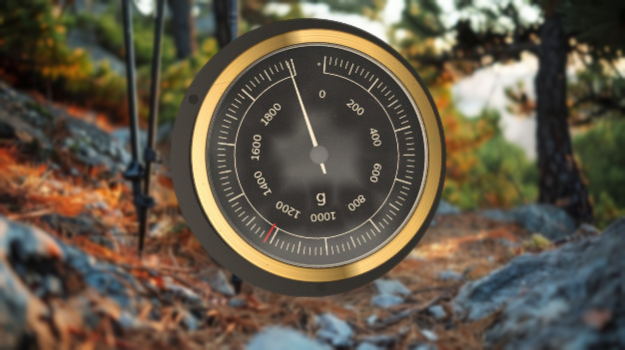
1980,g
